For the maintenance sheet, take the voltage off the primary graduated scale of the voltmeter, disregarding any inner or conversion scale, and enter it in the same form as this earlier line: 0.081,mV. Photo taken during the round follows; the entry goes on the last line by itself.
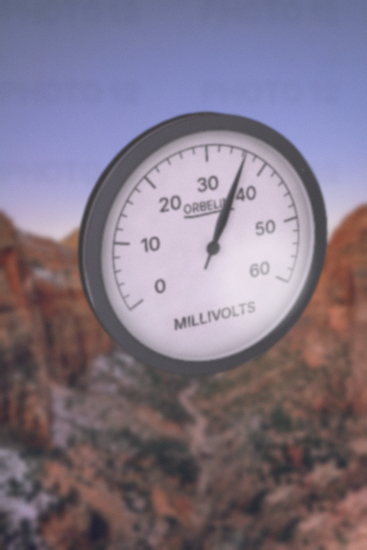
36,mV
